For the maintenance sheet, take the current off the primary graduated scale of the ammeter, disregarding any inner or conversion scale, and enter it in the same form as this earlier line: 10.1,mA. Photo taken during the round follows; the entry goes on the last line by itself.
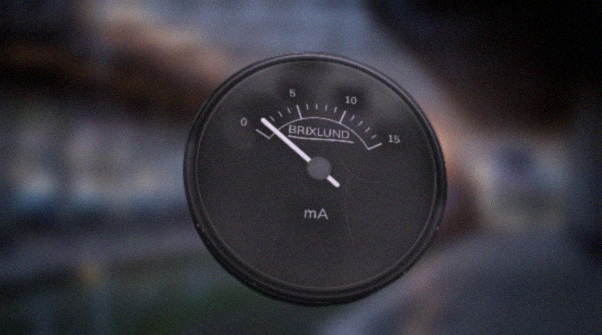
1,mA
